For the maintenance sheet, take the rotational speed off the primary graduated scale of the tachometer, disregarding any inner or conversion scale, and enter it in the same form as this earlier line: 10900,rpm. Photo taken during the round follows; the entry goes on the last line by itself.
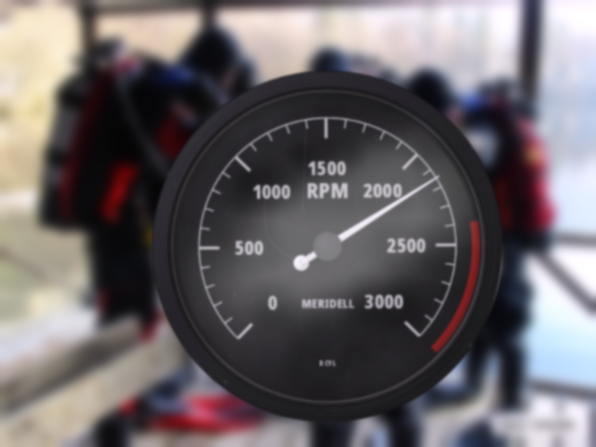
2150,rpm
